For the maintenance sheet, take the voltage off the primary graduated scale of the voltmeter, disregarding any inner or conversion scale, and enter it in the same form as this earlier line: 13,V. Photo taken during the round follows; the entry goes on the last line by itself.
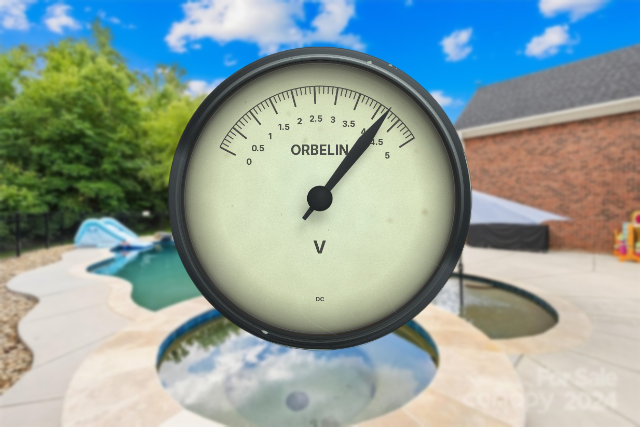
4.2,V
